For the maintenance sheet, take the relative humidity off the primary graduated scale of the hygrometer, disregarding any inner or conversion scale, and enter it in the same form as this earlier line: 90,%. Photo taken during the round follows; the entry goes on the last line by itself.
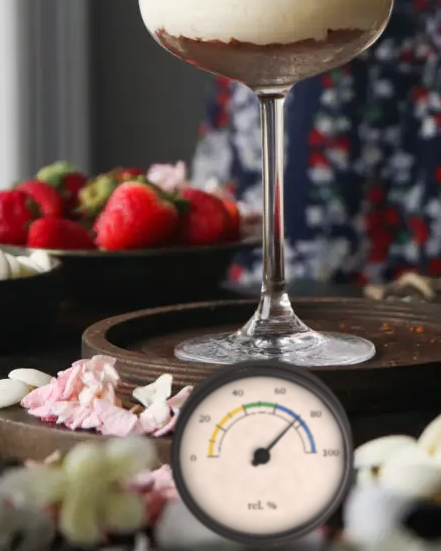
75,%
